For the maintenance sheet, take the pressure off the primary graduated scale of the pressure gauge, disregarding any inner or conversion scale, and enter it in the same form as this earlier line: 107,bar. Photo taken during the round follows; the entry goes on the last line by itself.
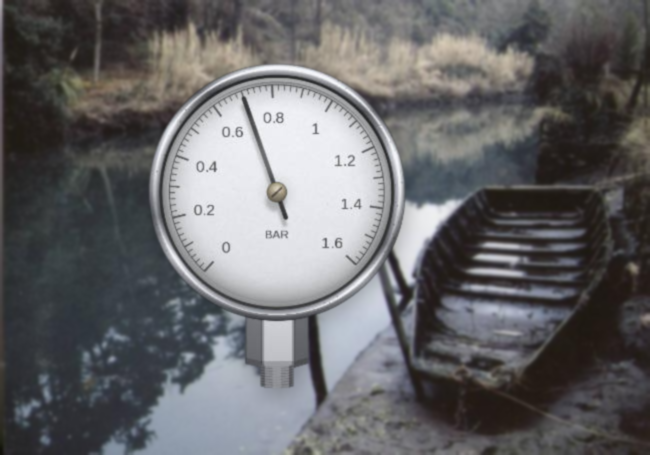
0.7,bar
